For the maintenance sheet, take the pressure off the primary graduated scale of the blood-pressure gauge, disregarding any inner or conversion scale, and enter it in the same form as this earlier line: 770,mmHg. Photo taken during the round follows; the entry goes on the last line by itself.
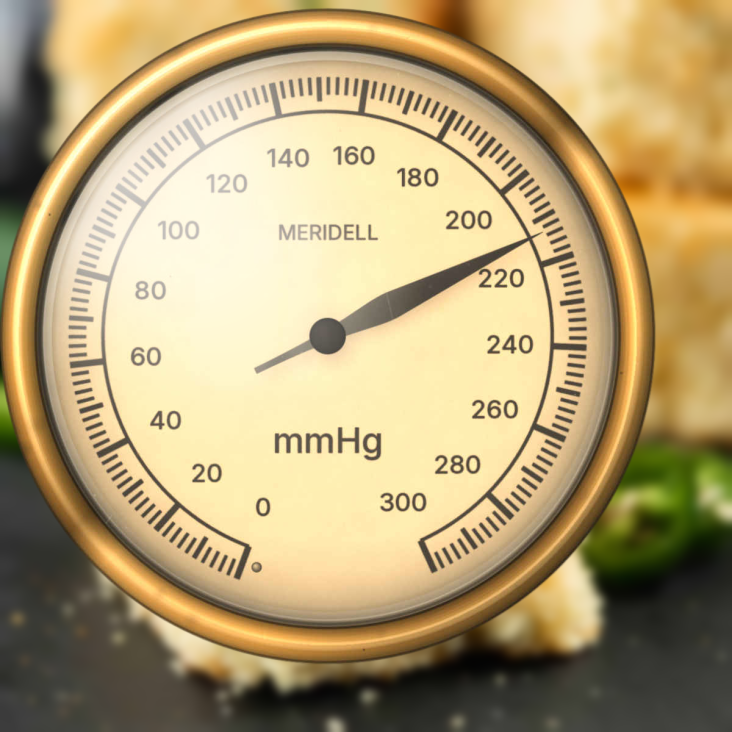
213,mmHg
